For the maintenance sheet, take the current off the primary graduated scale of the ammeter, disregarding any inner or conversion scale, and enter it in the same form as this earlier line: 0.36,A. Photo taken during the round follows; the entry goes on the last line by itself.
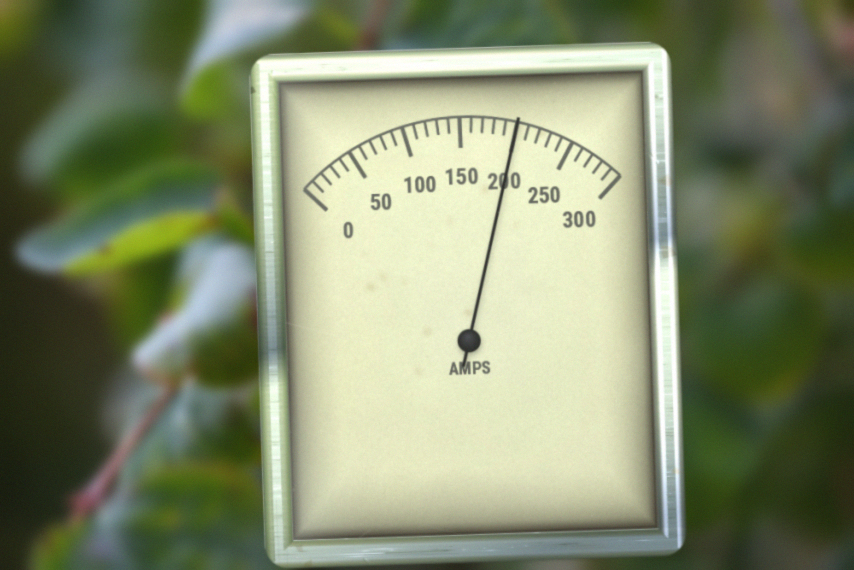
200,A
